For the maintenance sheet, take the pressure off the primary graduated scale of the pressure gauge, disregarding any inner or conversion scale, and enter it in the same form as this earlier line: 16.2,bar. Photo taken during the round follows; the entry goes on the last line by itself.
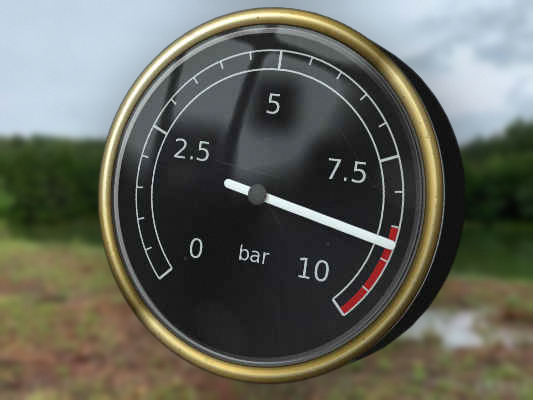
8.75,bar
